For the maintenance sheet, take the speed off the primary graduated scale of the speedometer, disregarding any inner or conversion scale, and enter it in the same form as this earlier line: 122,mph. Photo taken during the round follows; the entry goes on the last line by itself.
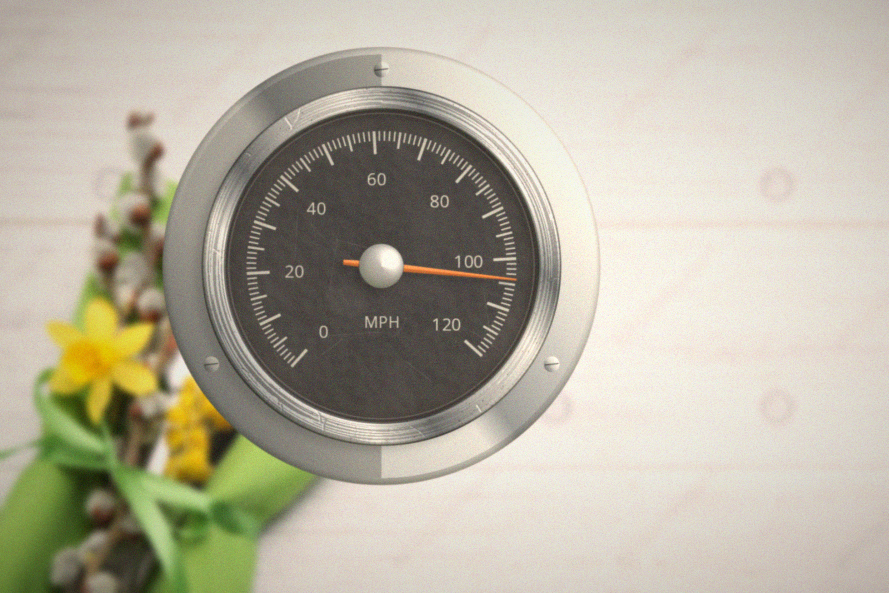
104,mph
